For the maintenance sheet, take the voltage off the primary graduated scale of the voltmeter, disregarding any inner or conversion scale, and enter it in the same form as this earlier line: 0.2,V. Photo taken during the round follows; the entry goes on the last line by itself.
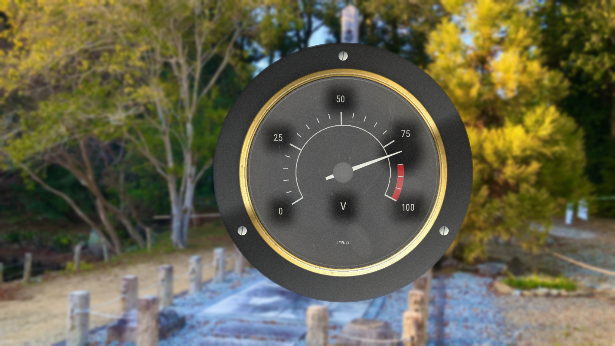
80,V
